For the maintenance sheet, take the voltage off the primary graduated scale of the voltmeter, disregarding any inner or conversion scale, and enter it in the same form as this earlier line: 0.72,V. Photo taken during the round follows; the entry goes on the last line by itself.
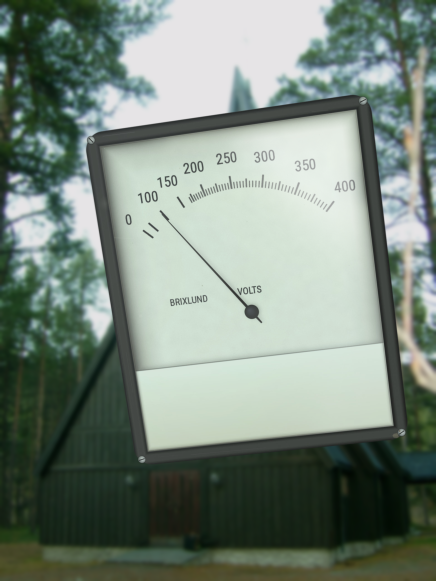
100,V
